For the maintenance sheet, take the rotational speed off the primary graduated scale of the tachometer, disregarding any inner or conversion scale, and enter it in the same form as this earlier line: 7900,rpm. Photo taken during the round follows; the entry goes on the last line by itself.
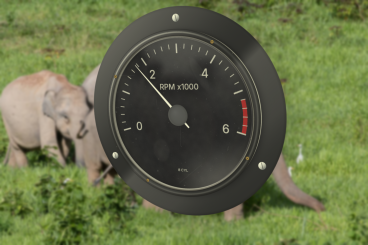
1800,rpm
